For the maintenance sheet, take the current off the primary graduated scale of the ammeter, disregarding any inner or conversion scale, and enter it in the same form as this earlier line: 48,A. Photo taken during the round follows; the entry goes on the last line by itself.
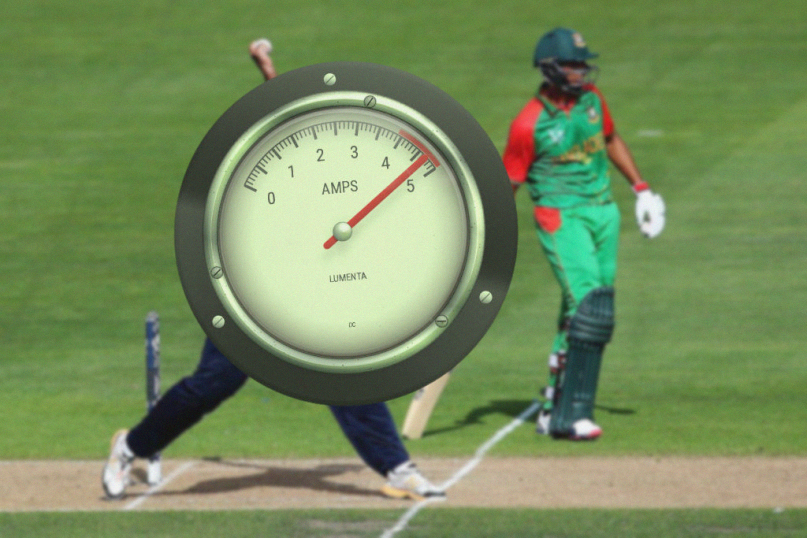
4.7,A
